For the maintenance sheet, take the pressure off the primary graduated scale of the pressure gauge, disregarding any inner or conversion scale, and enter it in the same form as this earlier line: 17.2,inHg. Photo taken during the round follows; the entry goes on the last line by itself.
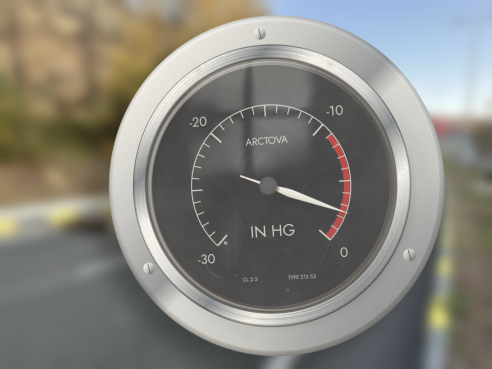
-2.5,inHg
